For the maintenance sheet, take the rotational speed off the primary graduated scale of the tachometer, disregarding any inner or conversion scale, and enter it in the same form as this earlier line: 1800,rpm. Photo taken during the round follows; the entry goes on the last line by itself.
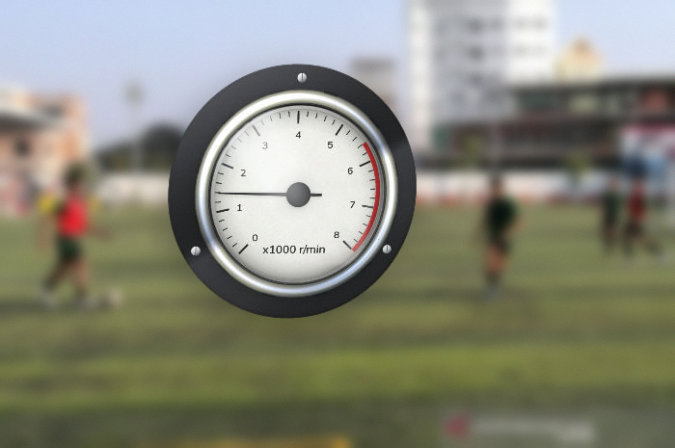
1400,rpm
